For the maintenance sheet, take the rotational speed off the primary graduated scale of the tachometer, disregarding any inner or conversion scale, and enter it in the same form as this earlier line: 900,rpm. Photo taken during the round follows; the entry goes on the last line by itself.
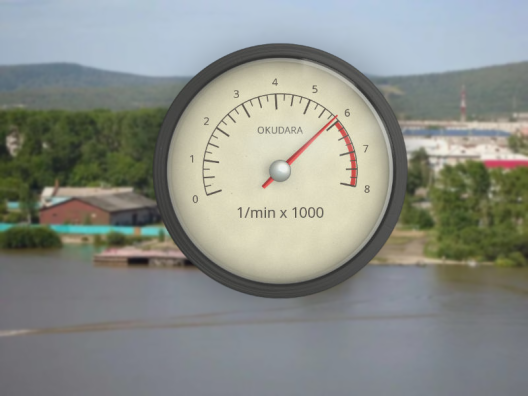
5875,rpm
